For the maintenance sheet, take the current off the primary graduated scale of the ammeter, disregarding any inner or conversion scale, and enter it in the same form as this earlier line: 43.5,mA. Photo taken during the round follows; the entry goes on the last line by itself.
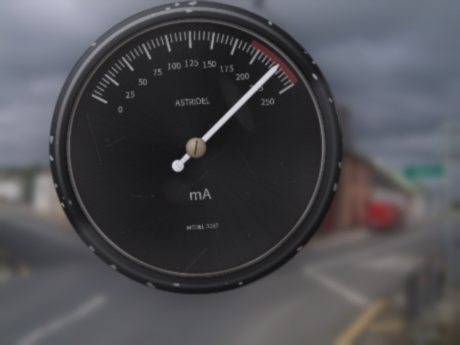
225,mA
